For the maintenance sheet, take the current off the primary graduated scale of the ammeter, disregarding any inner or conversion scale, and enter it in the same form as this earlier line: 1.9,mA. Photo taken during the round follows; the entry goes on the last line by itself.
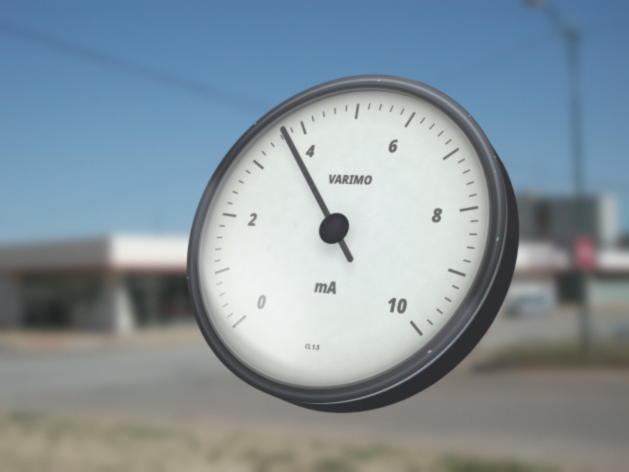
3.7,mA
